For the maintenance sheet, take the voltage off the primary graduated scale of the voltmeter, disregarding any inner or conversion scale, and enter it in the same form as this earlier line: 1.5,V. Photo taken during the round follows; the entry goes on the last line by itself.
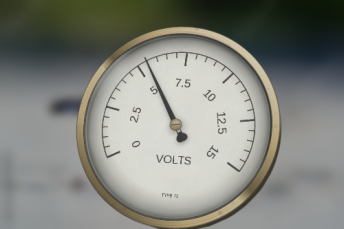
5.5,V
